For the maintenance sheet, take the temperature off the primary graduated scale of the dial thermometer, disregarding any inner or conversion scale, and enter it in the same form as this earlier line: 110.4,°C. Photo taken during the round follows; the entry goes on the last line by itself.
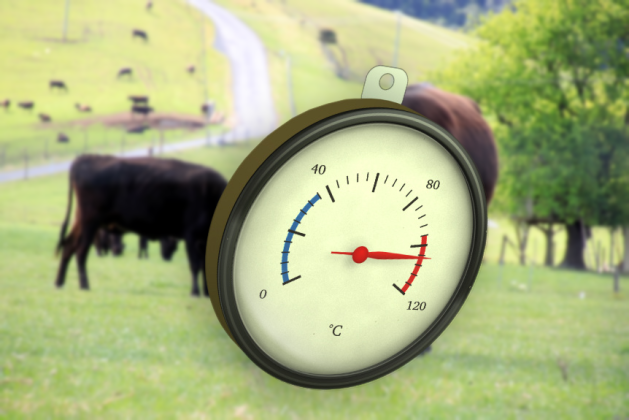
104,°C
